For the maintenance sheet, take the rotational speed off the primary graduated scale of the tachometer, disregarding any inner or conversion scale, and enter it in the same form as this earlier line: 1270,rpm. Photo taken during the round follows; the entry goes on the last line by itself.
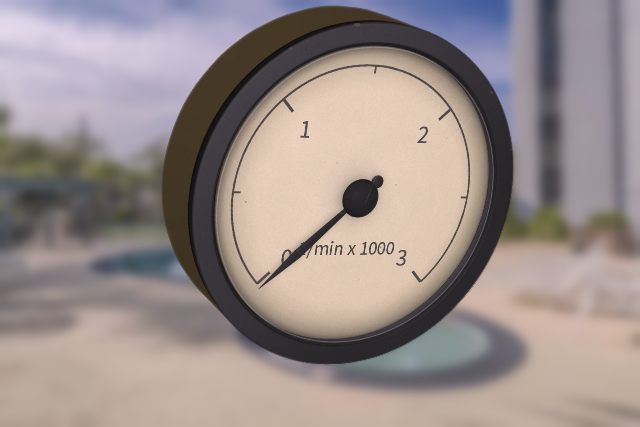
0,rpm
